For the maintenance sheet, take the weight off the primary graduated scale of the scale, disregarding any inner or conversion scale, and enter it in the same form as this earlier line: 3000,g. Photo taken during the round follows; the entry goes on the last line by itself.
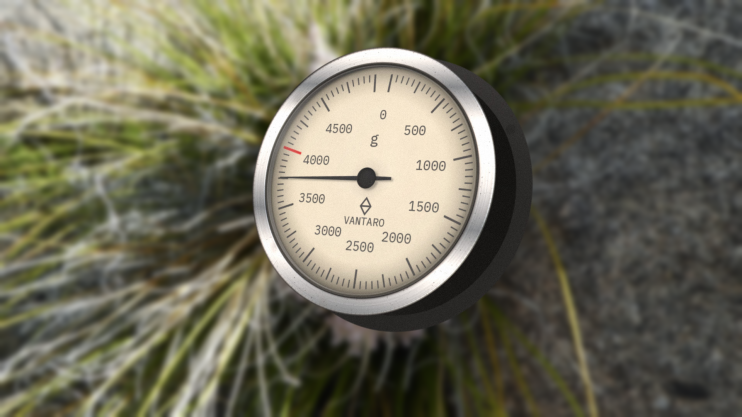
3750,g
